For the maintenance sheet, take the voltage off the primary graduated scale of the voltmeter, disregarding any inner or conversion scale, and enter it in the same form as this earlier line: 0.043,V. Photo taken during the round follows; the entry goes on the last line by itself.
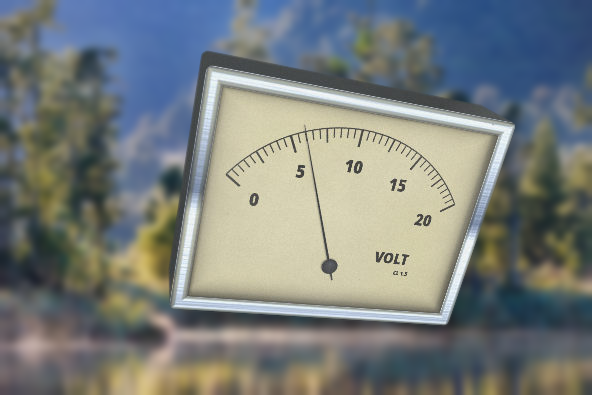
6,V
